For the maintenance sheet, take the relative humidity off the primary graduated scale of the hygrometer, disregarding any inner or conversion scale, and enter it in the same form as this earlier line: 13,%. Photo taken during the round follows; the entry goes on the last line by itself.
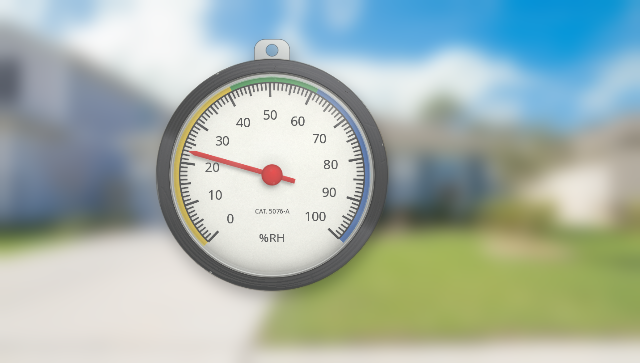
23,%
